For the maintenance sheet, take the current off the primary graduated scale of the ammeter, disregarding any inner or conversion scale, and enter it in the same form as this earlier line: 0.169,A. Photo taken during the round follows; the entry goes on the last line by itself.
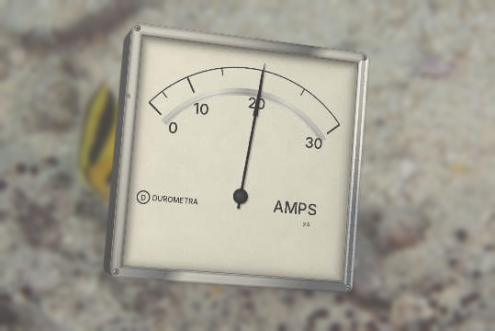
20,A
